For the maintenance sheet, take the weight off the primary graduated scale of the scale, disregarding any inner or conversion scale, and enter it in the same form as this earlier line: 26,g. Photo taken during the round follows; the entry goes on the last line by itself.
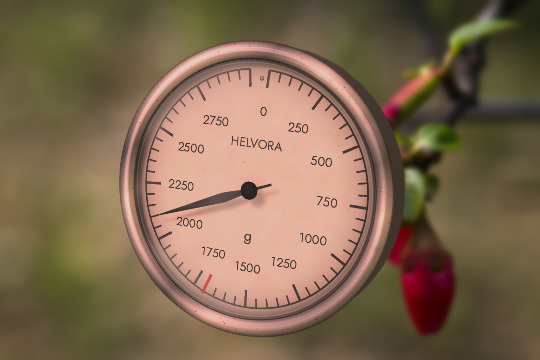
2100,g
